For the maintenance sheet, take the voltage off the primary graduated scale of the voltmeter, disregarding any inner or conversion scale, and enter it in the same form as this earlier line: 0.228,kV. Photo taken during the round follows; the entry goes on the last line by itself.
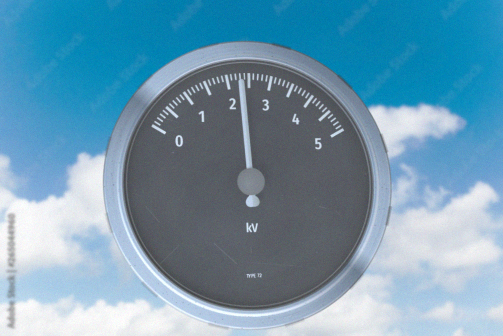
2.3,kV
